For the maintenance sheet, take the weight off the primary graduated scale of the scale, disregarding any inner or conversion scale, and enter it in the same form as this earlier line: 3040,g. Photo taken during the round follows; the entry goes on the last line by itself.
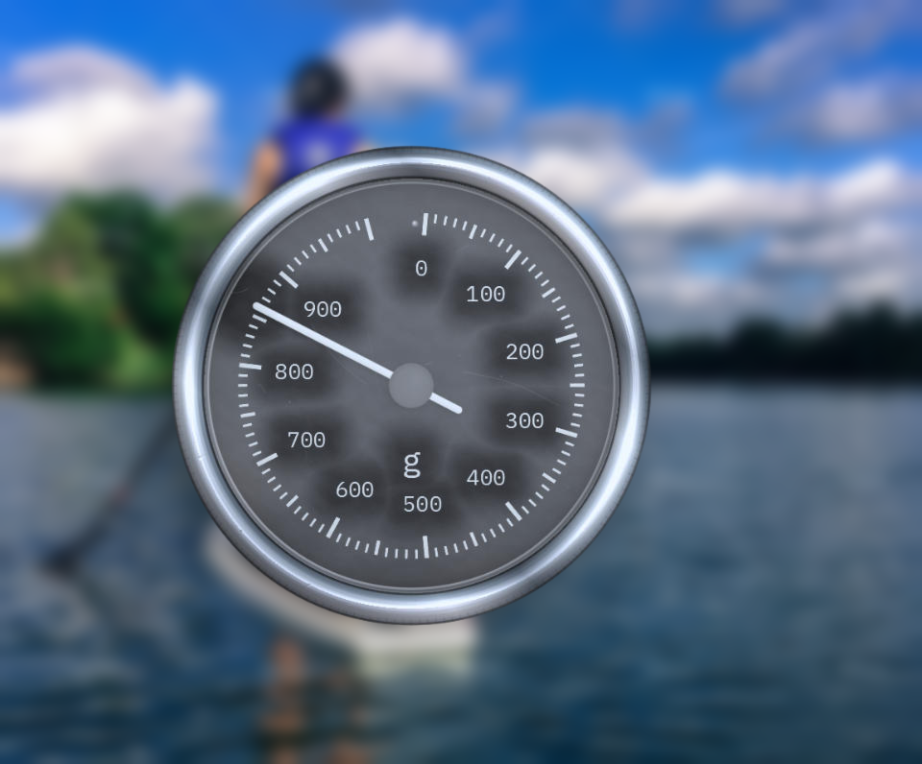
860,g
